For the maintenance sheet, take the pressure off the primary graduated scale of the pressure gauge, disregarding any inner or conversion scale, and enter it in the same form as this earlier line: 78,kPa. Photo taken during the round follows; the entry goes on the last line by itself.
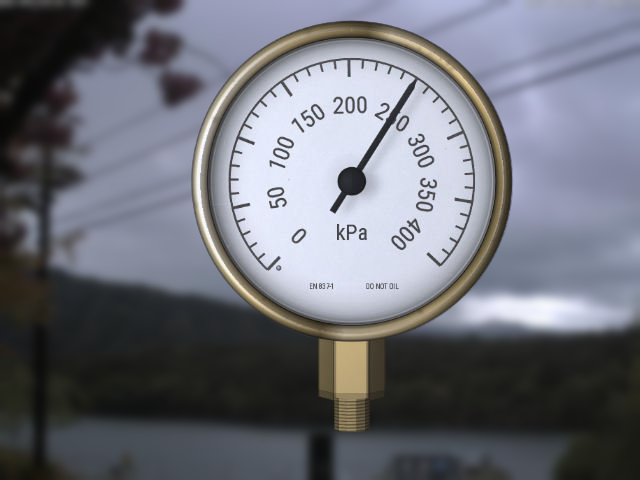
250,kPa
